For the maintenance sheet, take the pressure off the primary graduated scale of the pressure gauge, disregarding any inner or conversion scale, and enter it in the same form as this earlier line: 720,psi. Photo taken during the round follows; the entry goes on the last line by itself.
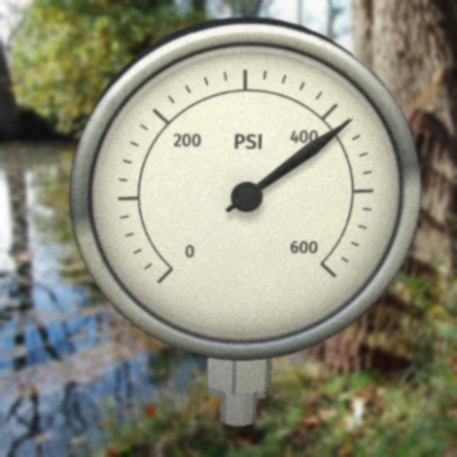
420,psi
